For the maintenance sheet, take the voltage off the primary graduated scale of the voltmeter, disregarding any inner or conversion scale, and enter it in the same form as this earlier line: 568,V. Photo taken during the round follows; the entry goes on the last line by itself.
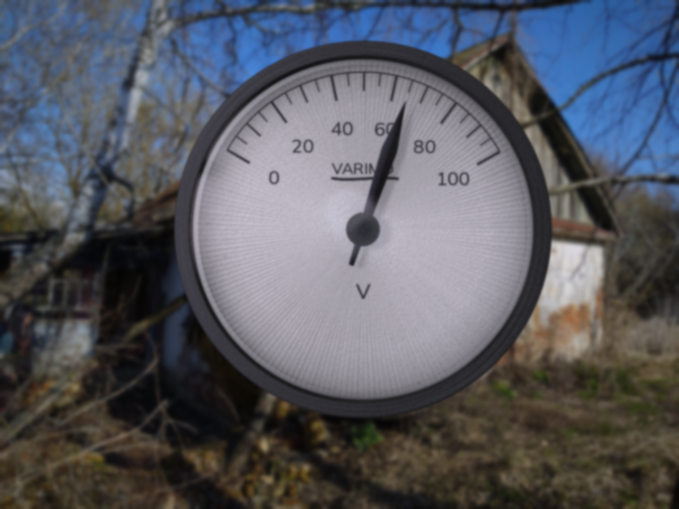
65,V
